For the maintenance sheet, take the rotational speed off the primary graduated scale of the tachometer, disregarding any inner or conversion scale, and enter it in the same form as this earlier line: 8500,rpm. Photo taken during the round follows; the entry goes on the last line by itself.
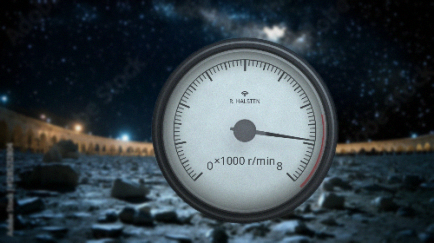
6900,rpm
